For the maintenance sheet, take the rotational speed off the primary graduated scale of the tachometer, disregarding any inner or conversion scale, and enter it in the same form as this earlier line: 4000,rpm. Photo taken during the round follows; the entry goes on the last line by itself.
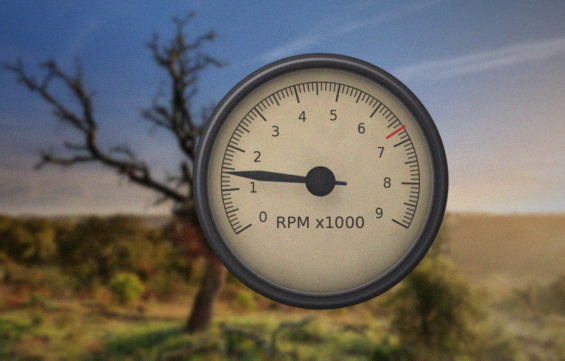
1400,rpm
